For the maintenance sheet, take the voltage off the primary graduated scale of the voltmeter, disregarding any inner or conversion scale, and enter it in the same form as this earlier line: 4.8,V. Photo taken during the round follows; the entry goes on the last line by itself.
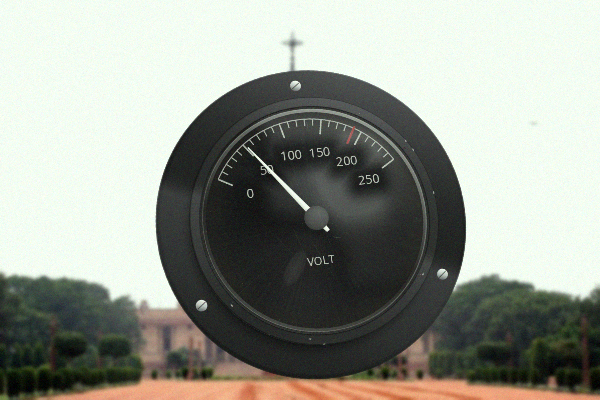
50,V
